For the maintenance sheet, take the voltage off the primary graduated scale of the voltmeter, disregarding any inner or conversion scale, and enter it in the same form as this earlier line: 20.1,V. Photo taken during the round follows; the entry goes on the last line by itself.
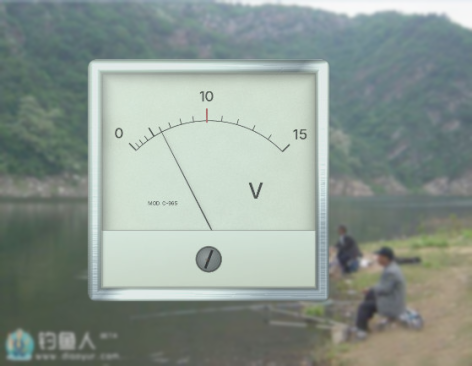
6,V
